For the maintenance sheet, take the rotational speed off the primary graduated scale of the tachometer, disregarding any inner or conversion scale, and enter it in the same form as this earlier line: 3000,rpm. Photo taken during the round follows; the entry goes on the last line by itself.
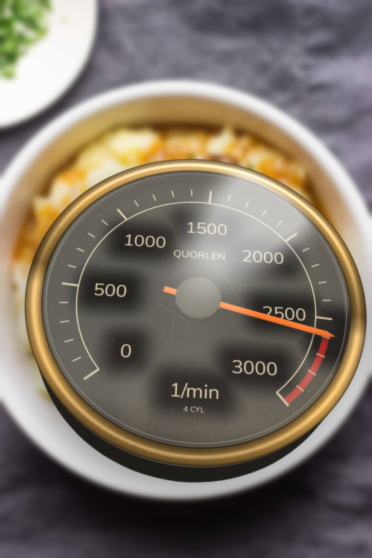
2600,rpm
